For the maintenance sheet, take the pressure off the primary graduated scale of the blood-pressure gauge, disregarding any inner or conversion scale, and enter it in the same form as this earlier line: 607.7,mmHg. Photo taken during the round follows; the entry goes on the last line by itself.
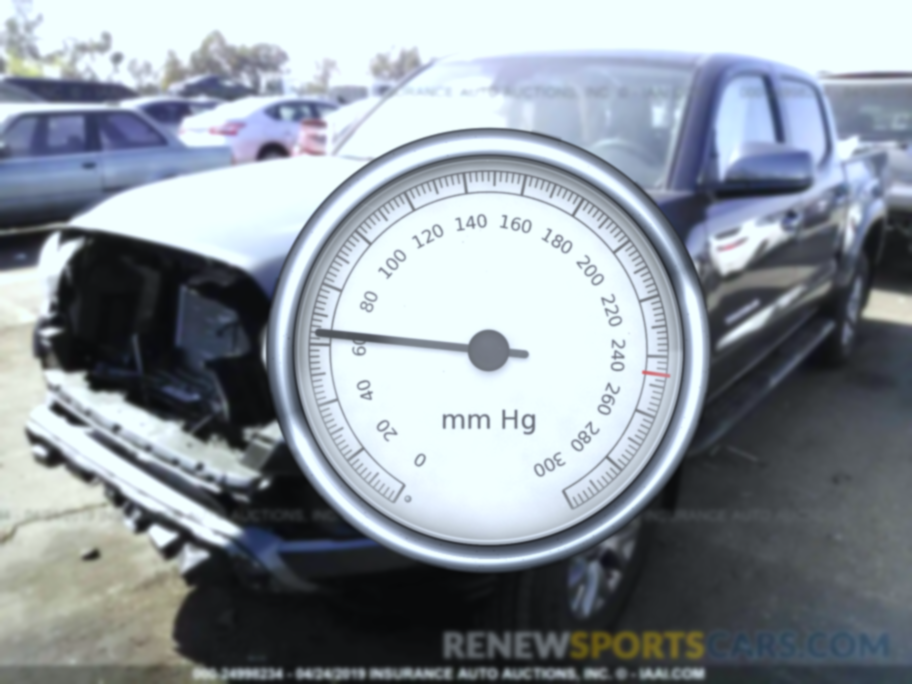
64,mmHg
